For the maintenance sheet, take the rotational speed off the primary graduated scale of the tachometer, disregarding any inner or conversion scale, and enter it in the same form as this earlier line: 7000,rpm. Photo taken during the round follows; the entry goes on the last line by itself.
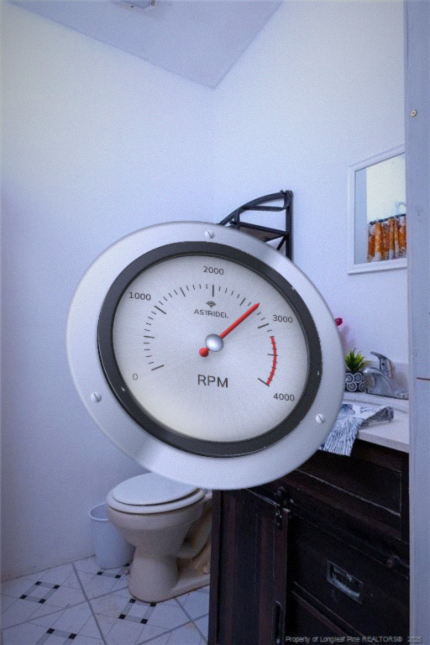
2700,rpm
